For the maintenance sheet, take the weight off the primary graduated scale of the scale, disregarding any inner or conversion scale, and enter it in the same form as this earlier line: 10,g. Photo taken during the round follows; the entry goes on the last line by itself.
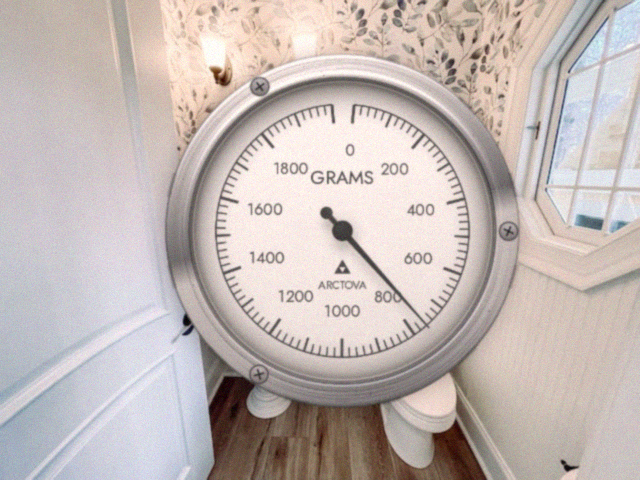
760,g
